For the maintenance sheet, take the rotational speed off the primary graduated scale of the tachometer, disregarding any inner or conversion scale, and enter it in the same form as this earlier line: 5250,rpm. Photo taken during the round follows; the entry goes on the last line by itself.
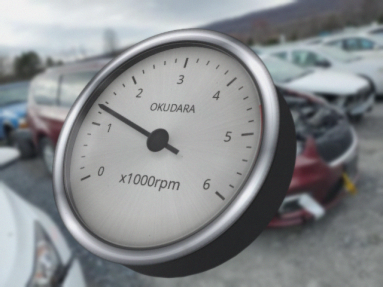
1300,rpm
